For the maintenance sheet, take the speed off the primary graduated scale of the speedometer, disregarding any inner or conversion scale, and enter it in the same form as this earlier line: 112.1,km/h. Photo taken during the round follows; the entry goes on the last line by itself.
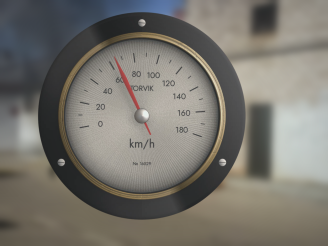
65,km/h
